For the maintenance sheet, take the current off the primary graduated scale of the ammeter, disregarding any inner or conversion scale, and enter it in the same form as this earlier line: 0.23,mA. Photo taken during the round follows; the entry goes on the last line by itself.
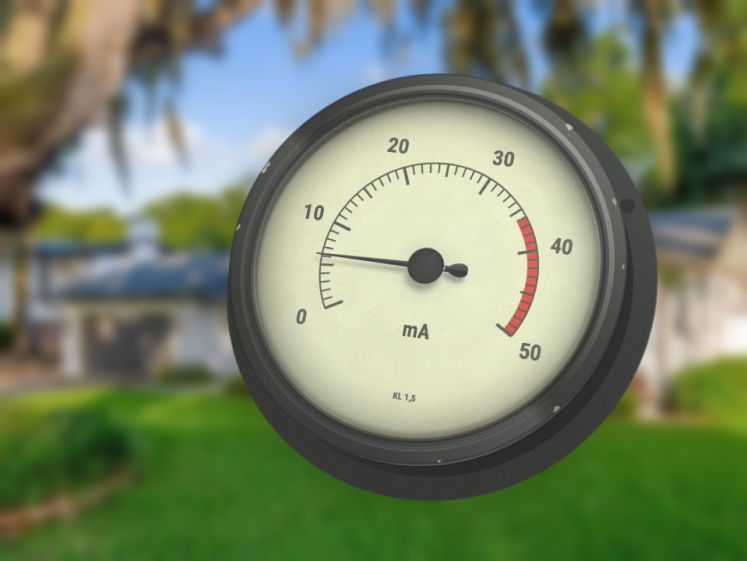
6,mA
